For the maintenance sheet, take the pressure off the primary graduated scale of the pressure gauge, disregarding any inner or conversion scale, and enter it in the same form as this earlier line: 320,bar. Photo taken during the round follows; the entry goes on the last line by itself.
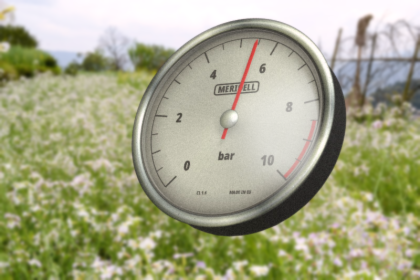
5.5,bar
